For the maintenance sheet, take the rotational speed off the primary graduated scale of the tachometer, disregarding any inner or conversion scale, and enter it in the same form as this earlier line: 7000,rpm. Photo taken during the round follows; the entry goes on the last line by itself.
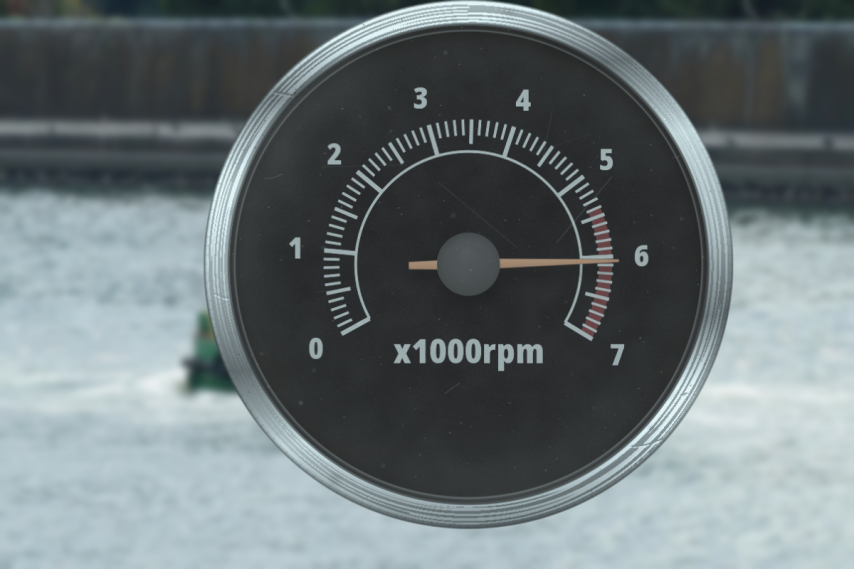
6050,rpm
